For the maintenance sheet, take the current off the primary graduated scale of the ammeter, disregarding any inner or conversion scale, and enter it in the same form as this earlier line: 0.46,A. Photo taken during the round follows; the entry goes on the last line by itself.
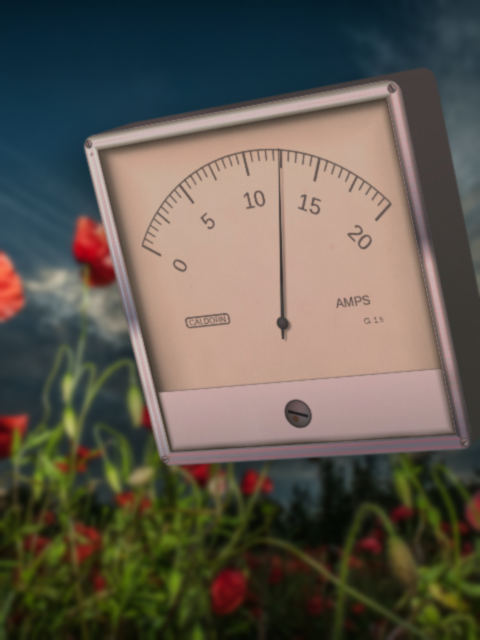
12.5,A
